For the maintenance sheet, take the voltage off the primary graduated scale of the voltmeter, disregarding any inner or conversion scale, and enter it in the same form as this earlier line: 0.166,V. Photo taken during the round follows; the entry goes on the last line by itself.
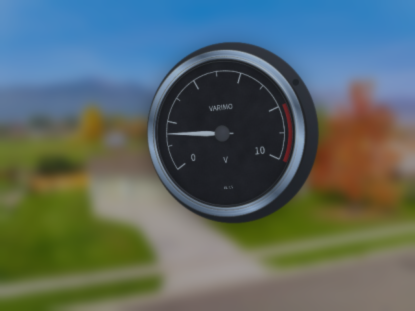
1.5,V
